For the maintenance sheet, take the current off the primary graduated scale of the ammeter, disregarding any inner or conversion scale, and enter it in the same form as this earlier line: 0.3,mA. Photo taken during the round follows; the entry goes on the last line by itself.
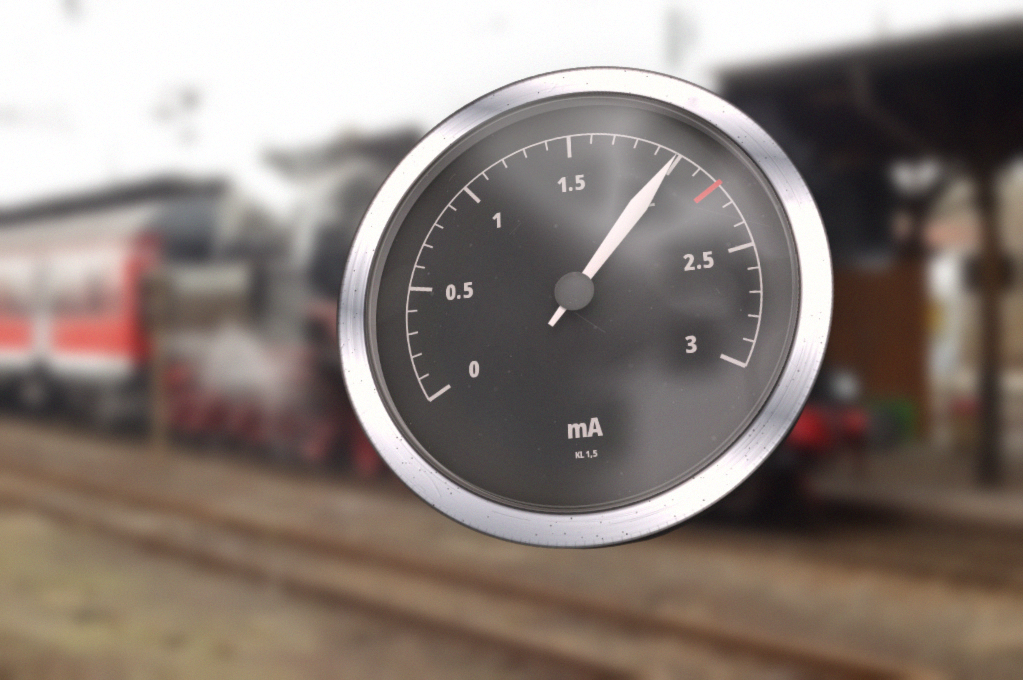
2,mA
